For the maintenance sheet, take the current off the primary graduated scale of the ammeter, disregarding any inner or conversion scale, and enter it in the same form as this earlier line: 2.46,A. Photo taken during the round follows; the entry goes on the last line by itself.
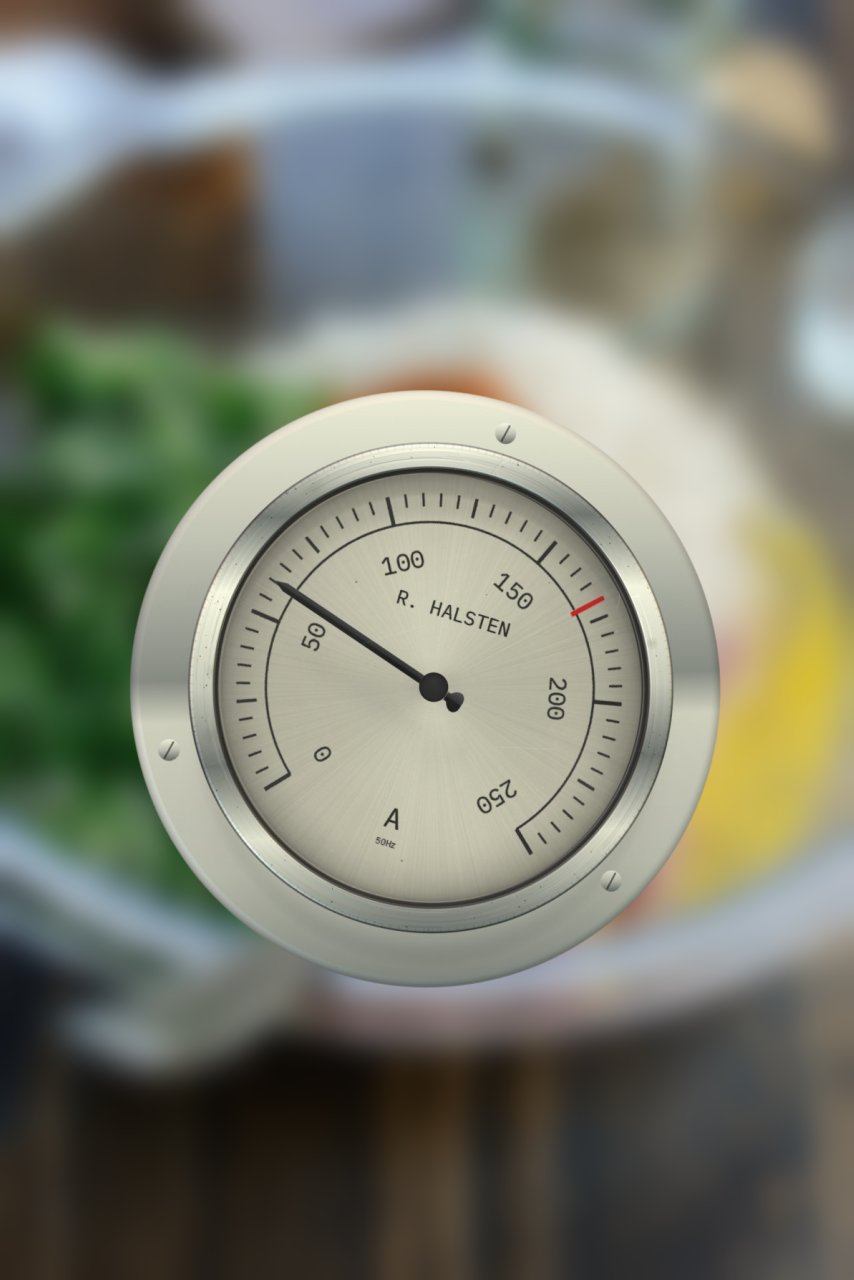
60,A
